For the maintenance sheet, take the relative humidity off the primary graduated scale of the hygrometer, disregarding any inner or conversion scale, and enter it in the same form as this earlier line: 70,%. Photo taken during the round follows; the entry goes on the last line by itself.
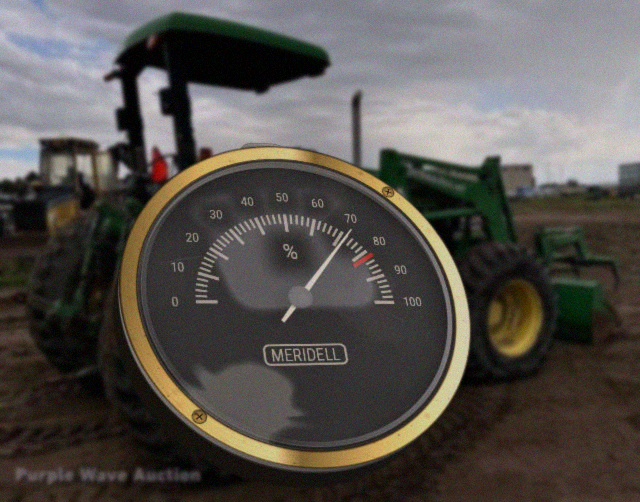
72,%
